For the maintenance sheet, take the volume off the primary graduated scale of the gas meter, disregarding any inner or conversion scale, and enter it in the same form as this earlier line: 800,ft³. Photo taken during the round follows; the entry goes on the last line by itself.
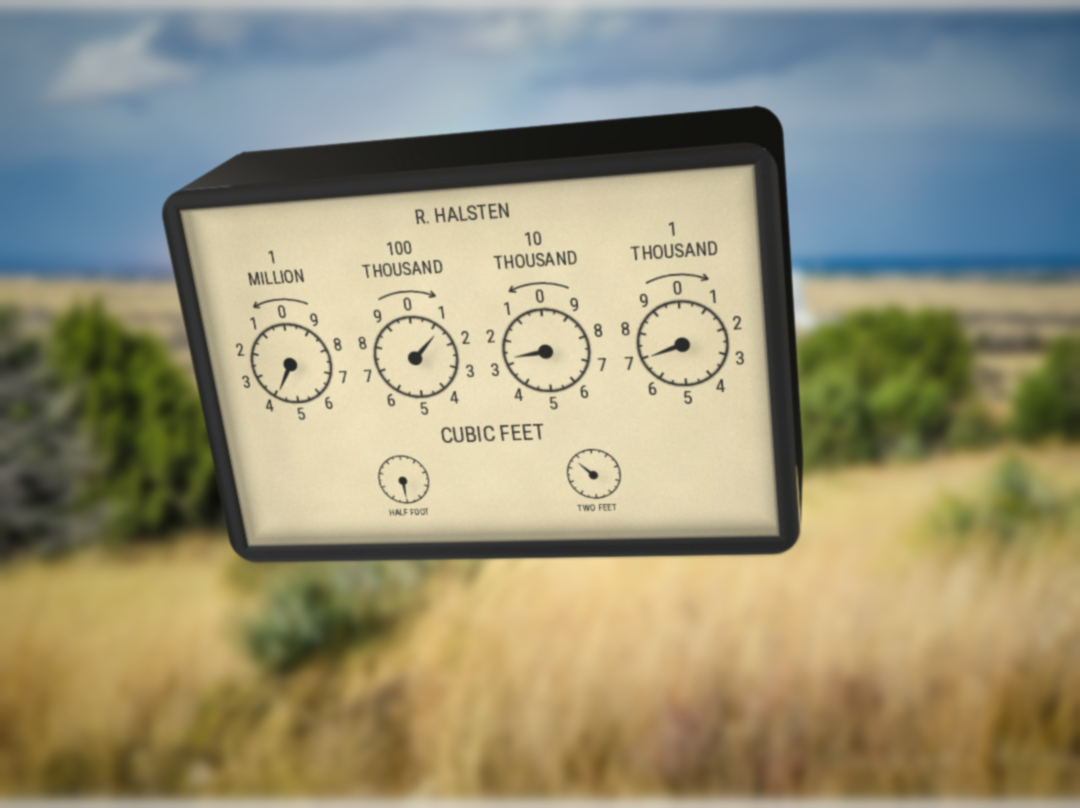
412700,ft³
